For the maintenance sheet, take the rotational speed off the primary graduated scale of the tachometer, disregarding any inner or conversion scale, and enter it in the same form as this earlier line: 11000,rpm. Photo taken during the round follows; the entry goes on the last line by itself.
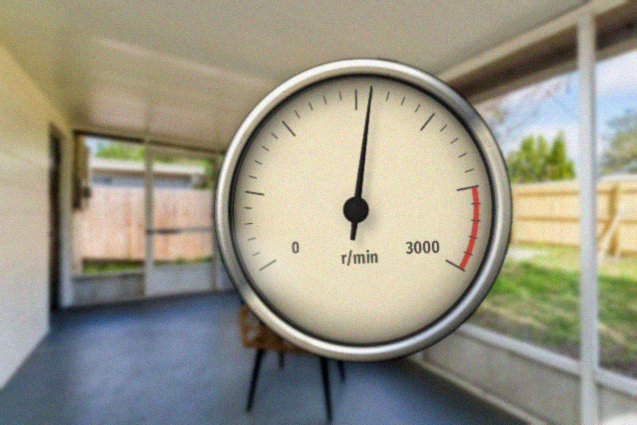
1600,rpm
